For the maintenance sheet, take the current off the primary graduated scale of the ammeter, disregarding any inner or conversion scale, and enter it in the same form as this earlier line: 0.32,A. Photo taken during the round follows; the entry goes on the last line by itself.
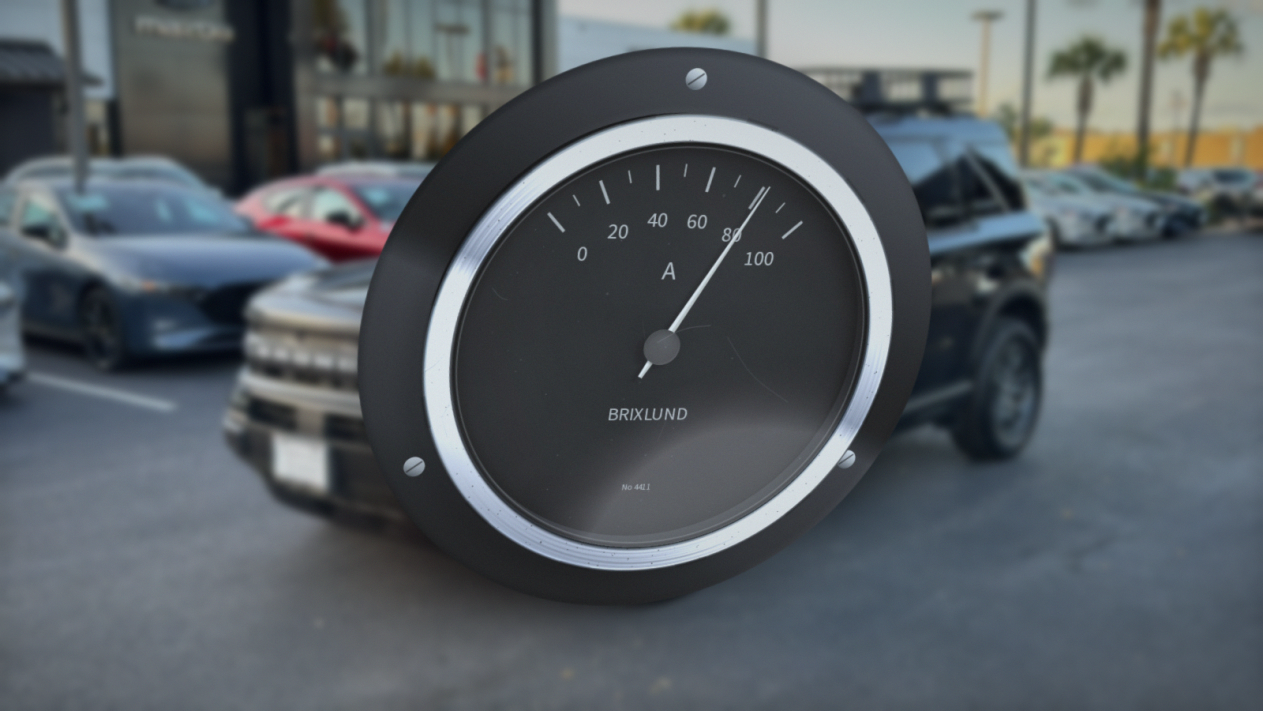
80,A
